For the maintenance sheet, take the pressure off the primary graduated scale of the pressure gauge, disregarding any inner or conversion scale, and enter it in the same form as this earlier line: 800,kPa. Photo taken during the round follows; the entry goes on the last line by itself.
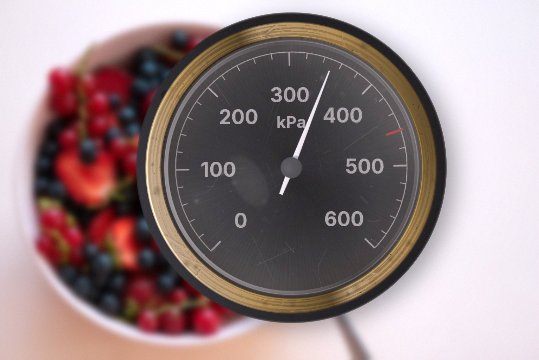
350,kPa
